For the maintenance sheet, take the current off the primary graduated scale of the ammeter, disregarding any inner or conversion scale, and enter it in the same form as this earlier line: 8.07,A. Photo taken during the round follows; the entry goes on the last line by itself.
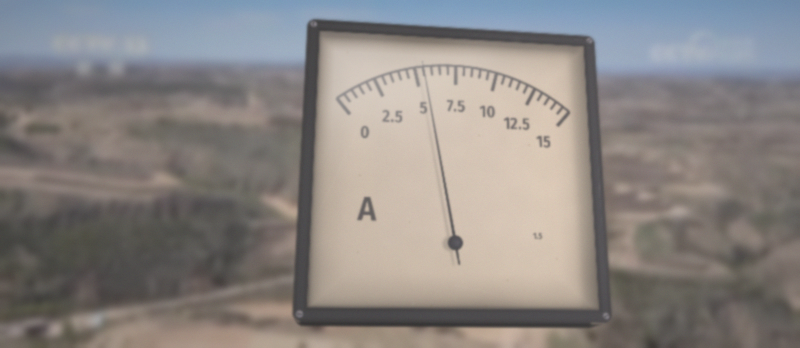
5.5,A
